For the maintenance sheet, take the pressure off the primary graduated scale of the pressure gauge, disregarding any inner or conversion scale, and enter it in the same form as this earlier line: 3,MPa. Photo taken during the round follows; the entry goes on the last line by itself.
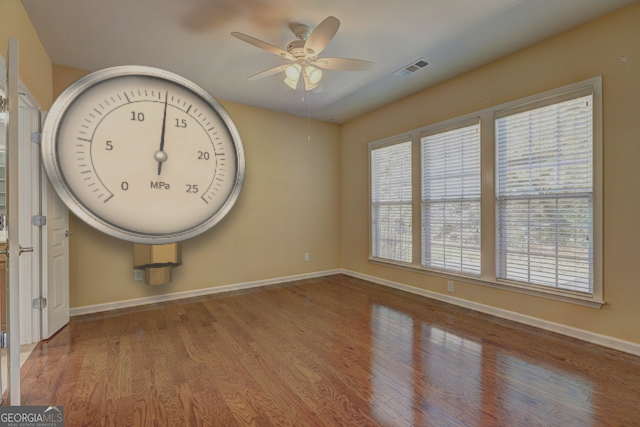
13,MPa
